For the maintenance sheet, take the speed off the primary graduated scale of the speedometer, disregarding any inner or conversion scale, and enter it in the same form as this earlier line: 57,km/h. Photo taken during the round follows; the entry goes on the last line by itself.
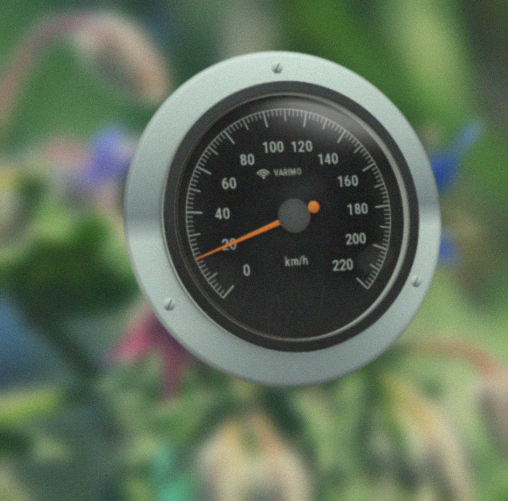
20,km/h
